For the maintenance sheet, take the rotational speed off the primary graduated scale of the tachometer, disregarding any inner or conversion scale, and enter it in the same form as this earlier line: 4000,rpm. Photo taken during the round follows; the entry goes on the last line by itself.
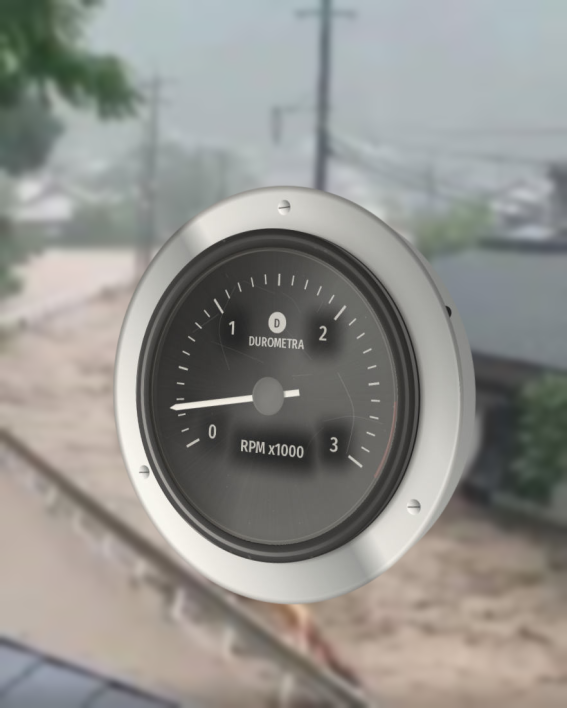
250,rpm
